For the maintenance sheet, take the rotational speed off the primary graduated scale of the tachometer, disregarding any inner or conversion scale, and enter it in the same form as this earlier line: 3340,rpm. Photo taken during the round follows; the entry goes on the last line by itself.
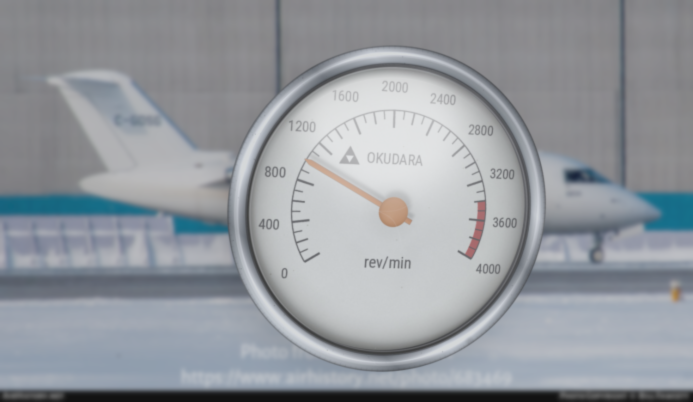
1000,rpm
